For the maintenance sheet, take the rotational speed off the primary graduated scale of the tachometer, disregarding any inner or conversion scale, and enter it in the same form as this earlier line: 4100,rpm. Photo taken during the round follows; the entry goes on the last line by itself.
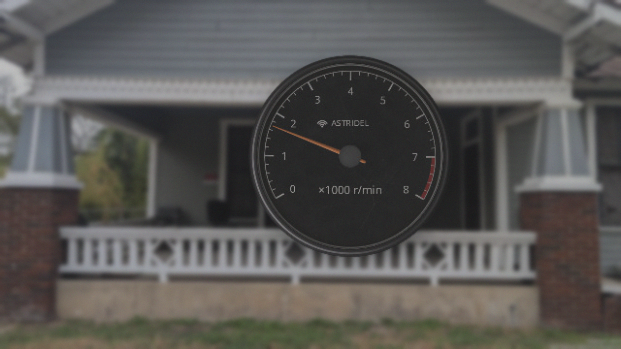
1700,rpm
